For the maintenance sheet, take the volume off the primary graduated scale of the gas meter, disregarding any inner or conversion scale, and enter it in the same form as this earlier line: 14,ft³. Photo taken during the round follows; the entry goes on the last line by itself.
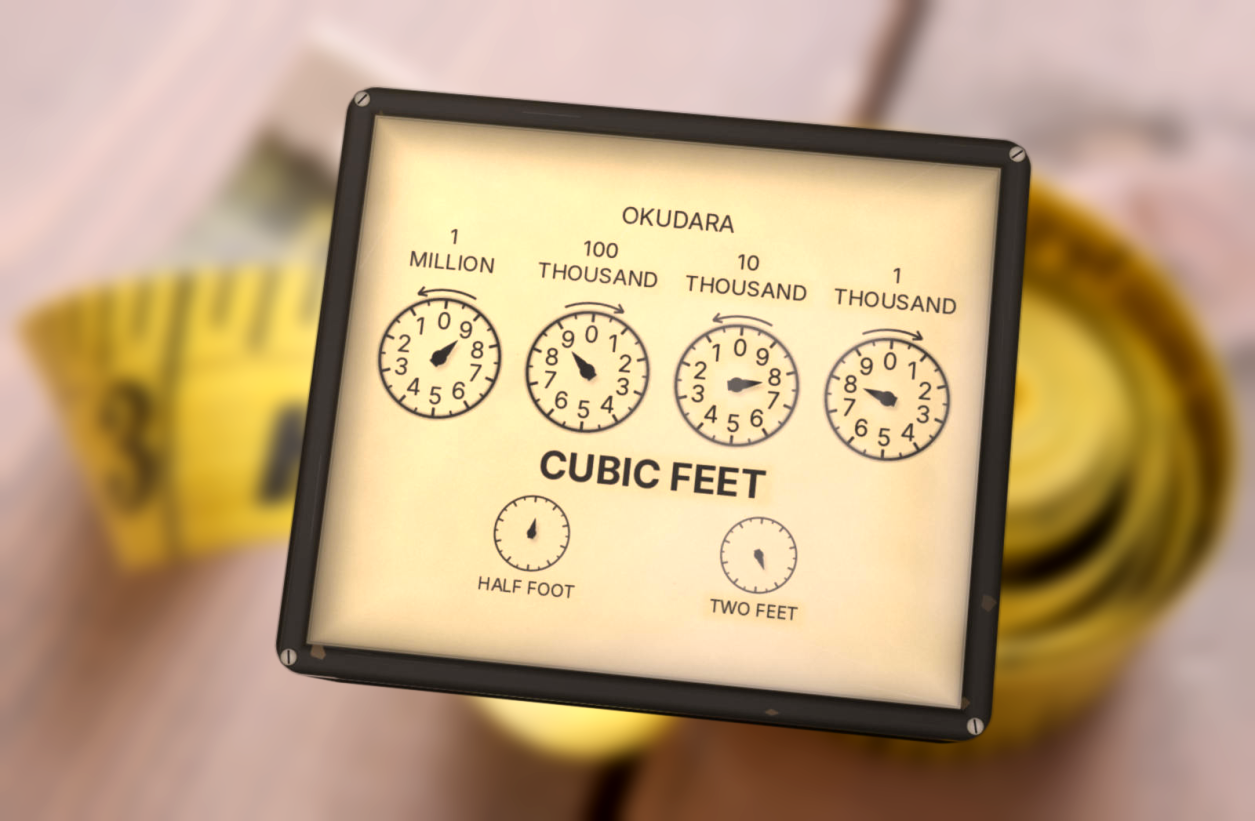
887800,ft³
